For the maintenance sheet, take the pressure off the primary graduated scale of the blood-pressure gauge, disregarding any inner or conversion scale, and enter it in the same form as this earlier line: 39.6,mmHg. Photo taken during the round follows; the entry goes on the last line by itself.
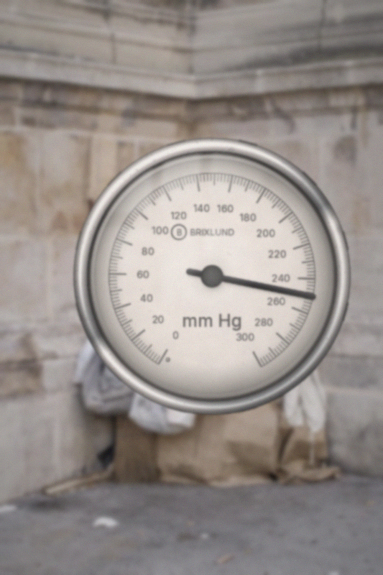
250,mmHg
